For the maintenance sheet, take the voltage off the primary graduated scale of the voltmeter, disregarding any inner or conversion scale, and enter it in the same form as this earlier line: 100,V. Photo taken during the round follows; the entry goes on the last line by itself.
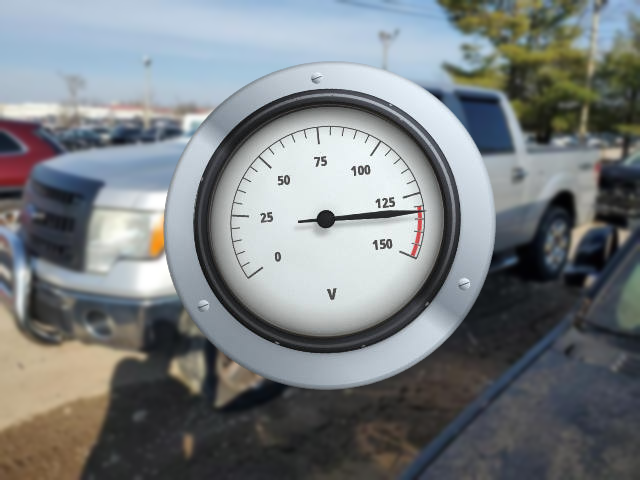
132.5,V
